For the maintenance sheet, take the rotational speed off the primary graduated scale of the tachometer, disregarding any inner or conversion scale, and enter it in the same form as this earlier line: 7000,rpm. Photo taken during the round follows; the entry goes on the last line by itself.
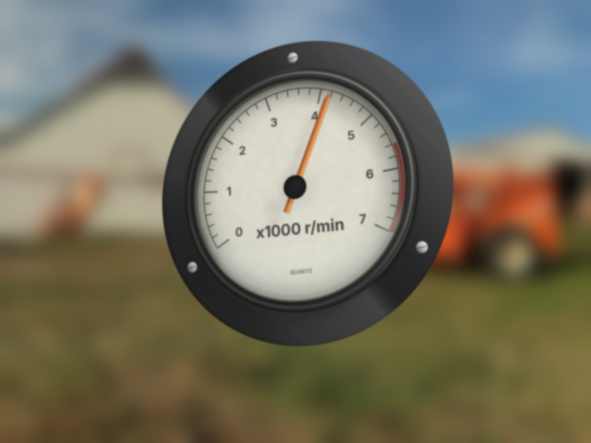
4200,rpm
